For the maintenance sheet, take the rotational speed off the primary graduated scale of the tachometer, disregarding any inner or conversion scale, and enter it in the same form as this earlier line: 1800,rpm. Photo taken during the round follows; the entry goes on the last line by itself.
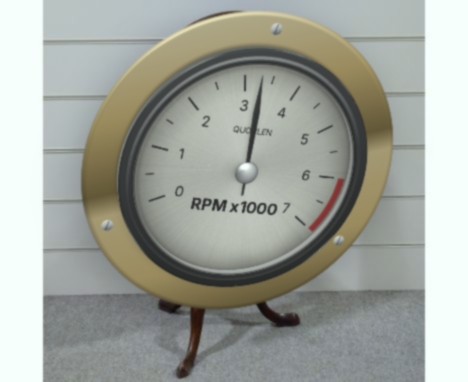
3250,rpm
